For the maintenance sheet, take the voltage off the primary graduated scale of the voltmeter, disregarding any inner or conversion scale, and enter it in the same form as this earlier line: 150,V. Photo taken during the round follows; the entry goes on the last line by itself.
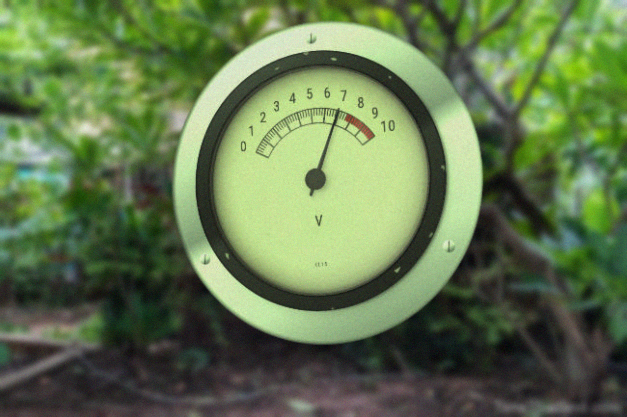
7,V
